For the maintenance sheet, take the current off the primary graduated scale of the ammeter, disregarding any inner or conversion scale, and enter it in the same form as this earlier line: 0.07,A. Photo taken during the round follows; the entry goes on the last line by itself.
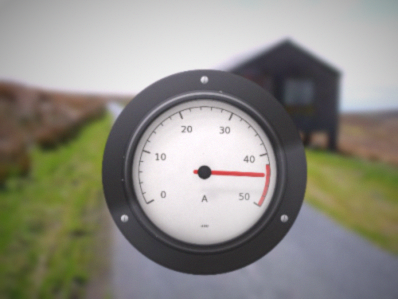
44,A
